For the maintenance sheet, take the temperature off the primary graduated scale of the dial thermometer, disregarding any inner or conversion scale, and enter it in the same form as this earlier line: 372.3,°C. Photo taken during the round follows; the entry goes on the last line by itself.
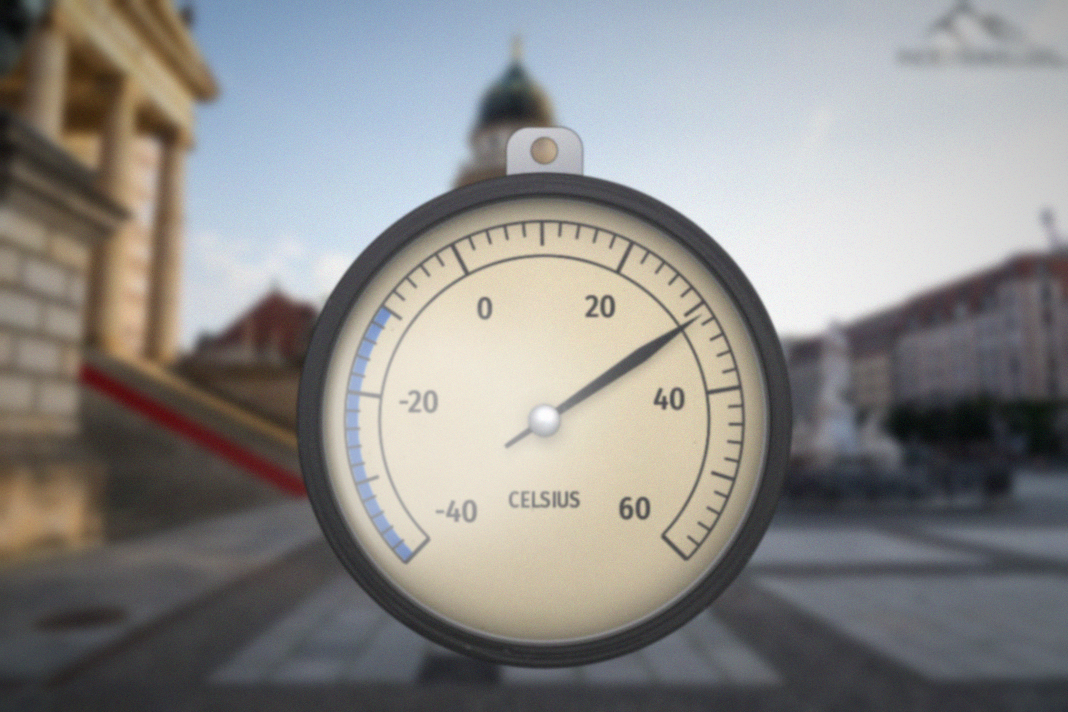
31,°C
